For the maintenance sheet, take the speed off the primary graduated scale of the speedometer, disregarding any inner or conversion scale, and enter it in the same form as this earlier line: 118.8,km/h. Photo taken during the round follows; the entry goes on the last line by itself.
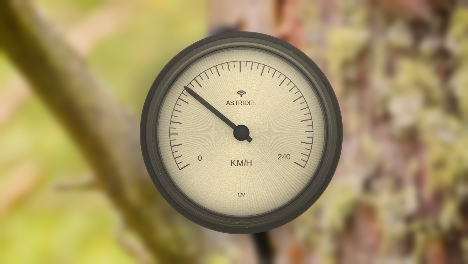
70,km/h
